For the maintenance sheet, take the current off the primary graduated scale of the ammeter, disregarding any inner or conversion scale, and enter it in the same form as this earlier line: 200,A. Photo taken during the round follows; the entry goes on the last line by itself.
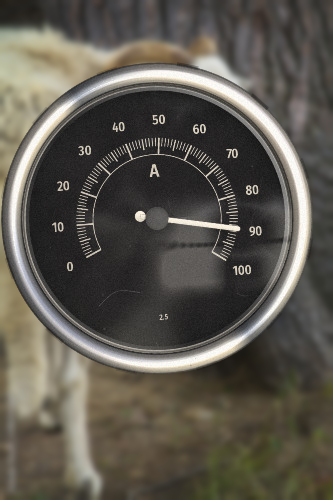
90,A
